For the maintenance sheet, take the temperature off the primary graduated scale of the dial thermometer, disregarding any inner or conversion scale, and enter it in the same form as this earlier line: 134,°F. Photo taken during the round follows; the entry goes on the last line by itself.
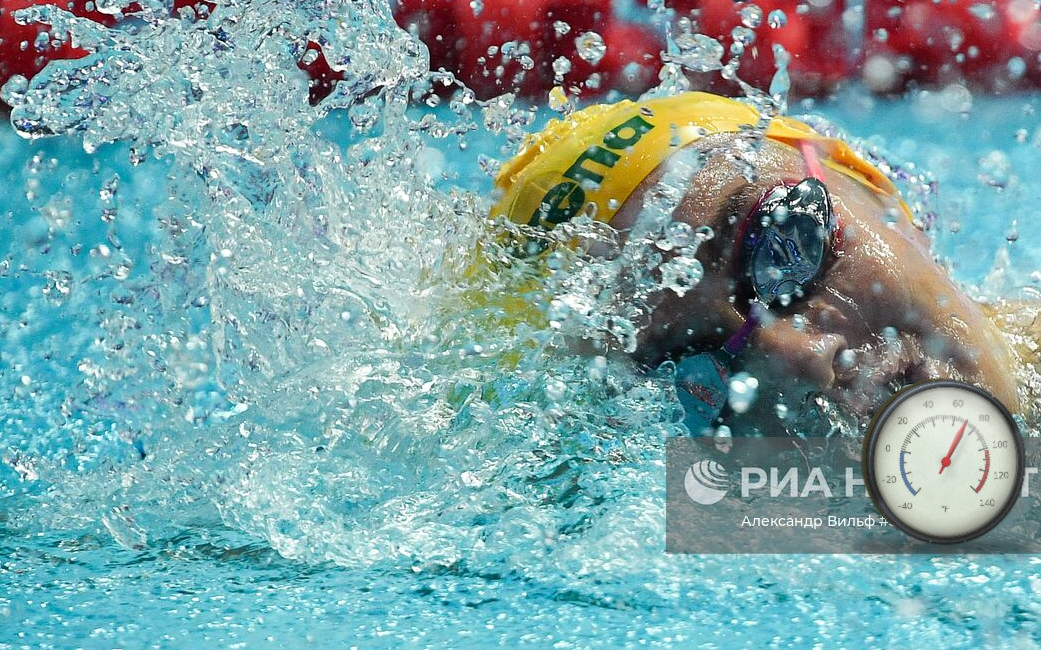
70,°F
